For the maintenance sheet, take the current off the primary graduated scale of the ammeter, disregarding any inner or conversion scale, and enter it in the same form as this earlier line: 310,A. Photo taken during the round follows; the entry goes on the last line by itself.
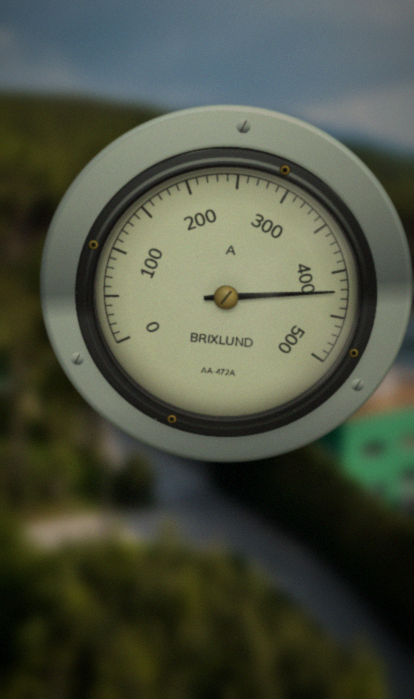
420,A
